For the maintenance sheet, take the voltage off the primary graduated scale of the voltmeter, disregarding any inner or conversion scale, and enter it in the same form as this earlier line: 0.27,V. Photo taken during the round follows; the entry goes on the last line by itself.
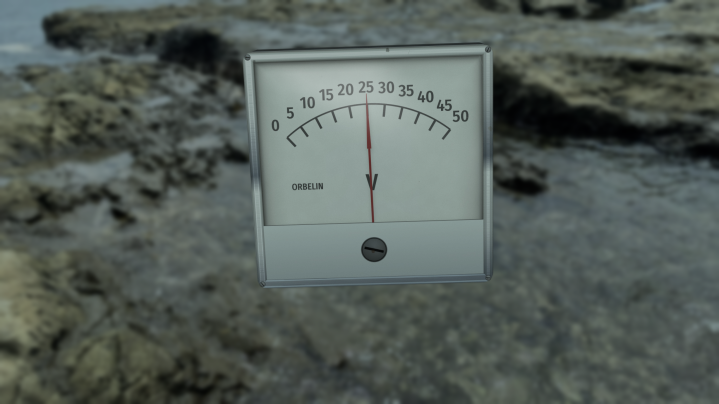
25,V
